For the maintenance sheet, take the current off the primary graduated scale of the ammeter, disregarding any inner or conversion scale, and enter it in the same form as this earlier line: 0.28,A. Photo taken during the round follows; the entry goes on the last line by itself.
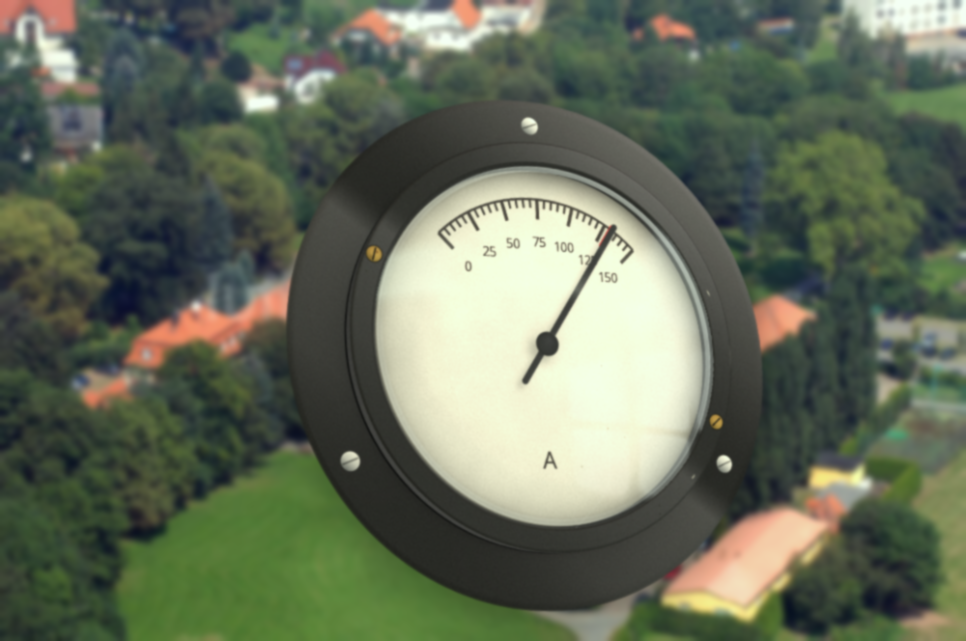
130,A
